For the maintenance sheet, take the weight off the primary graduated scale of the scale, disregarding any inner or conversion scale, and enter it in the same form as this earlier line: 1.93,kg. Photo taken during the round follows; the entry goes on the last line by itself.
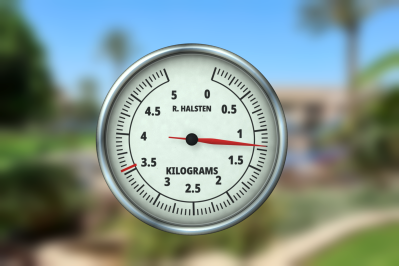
1.2,kg
